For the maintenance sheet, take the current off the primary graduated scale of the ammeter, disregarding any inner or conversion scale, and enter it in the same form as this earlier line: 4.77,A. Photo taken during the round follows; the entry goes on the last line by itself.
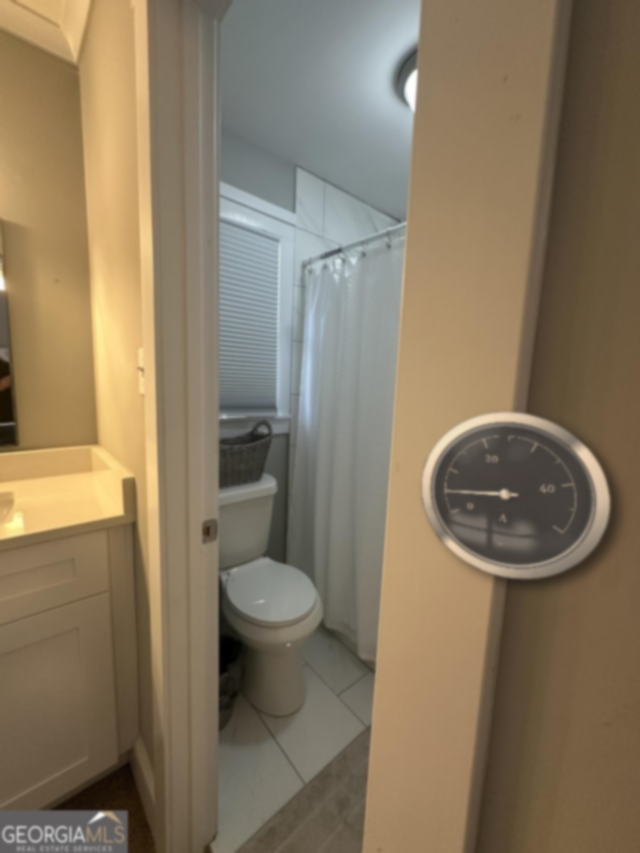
5,A
